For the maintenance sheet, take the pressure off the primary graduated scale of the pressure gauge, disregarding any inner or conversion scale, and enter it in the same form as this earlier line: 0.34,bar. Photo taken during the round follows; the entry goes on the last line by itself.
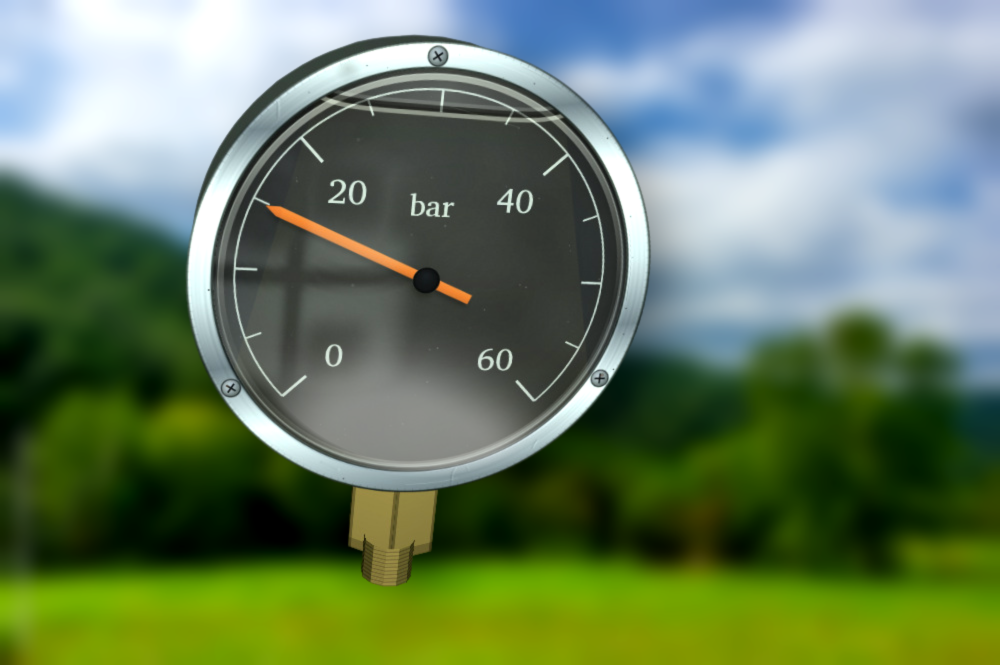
15,bar
